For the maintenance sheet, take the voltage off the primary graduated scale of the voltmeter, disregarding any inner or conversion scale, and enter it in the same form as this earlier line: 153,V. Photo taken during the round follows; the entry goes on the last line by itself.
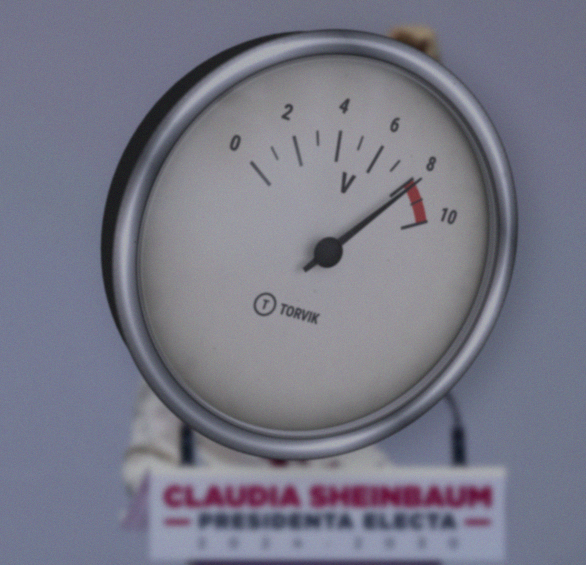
8,V
